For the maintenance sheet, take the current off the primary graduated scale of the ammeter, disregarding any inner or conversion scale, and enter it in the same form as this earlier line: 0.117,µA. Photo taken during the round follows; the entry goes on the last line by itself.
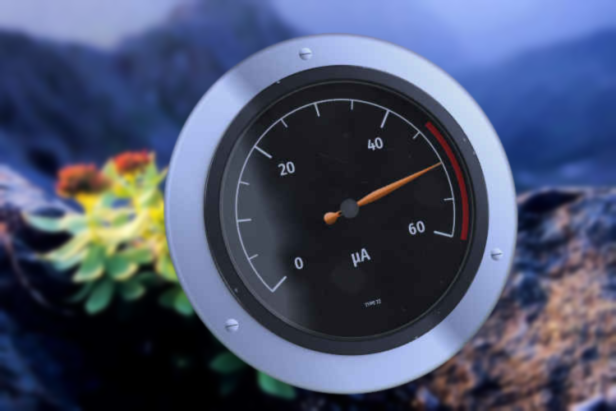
50,µA
